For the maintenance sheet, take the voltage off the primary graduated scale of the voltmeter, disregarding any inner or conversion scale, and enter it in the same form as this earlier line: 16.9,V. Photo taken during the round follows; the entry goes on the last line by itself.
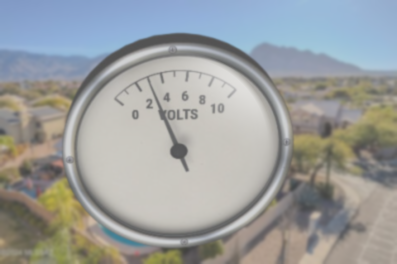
3,V
